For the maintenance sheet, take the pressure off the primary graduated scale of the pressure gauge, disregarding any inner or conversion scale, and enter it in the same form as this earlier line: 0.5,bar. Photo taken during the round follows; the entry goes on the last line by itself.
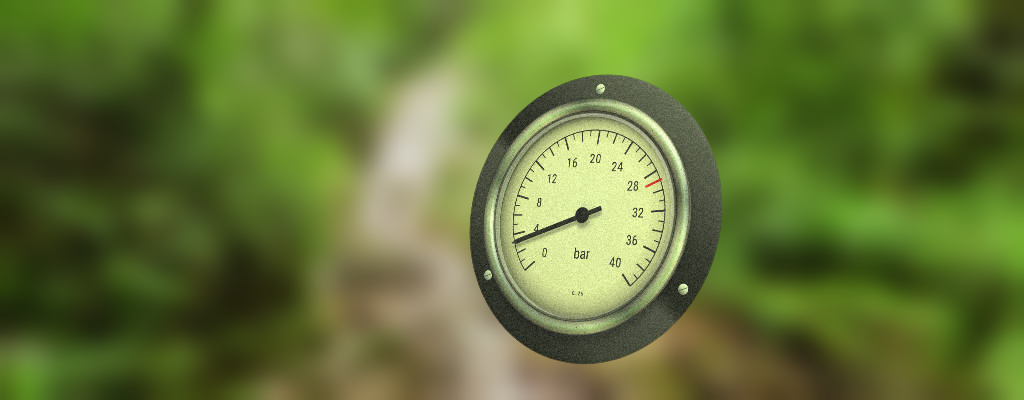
3,bar
